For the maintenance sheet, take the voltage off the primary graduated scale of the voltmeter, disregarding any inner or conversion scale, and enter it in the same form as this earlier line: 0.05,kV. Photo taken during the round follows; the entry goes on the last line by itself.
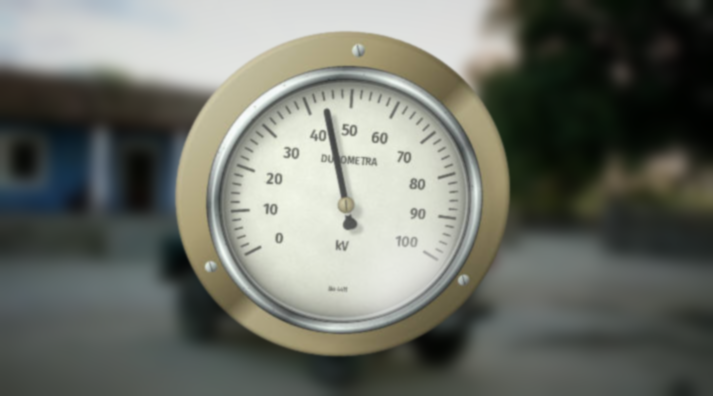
44,kV
